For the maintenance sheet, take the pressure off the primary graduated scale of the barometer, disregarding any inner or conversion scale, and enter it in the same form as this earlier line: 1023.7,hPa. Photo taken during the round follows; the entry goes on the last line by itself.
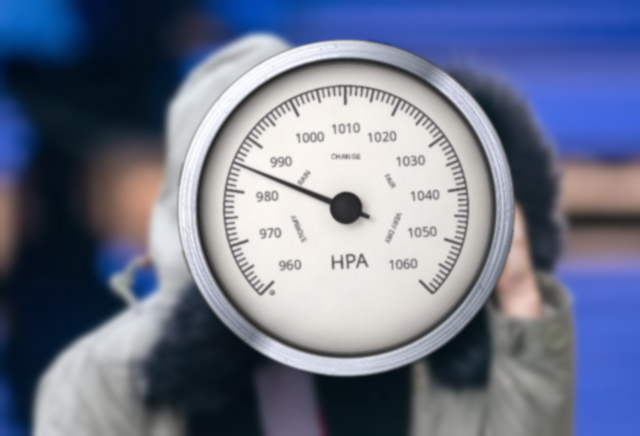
985,hPa
